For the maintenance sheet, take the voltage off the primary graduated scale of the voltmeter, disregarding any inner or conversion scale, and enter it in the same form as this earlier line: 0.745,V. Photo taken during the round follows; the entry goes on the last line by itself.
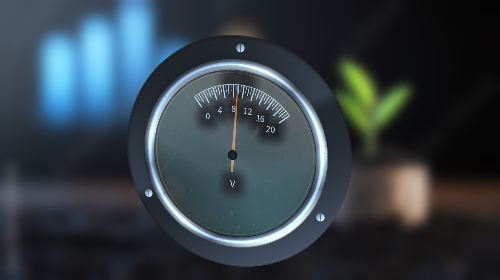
9,V
